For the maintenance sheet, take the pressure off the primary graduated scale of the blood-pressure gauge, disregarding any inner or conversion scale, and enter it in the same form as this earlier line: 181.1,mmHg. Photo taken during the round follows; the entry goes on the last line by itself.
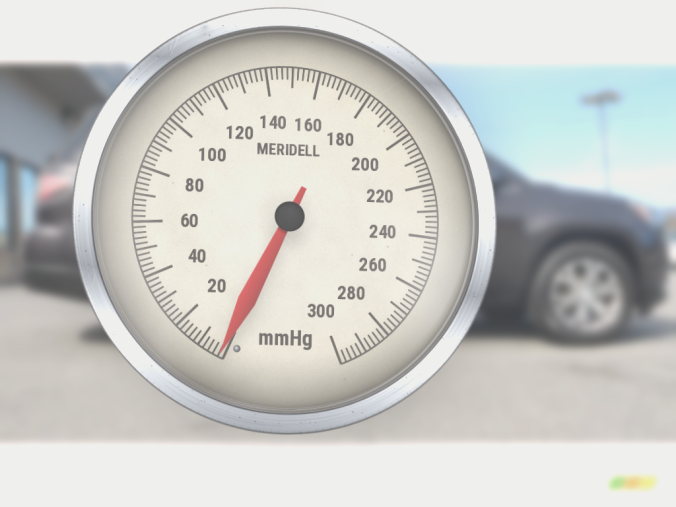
2,mmHg
